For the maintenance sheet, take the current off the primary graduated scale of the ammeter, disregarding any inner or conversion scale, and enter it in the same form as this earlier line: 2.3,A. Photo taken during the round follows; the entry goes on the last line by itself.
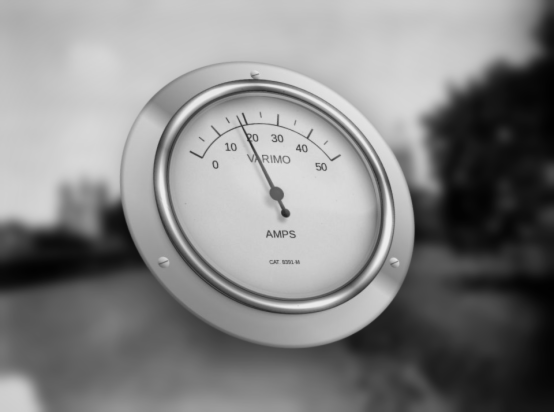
17.5,A
